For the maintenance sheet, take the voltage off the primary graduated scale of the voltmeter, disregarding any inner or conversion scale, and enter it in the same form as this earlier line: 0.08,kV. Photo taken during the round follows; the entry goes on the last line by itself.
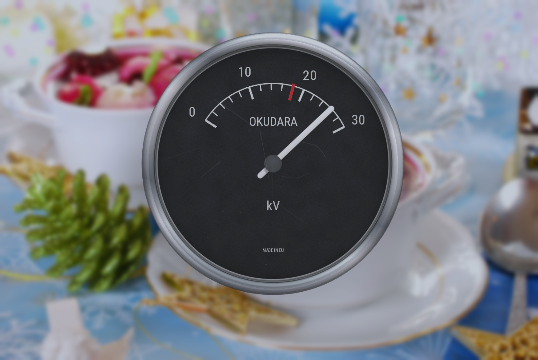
26,kV
